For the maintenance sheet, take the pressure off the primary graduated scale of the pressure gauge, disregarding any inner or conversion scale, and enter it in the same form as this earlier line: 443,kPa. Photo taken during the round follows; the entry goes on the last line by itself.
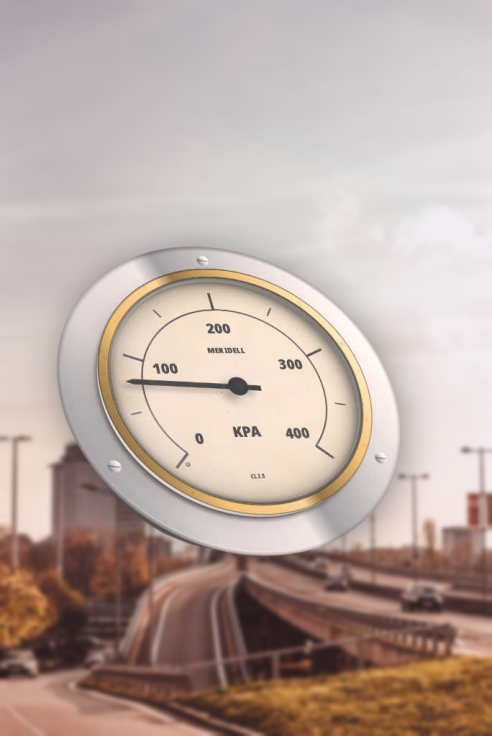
75,kPa
